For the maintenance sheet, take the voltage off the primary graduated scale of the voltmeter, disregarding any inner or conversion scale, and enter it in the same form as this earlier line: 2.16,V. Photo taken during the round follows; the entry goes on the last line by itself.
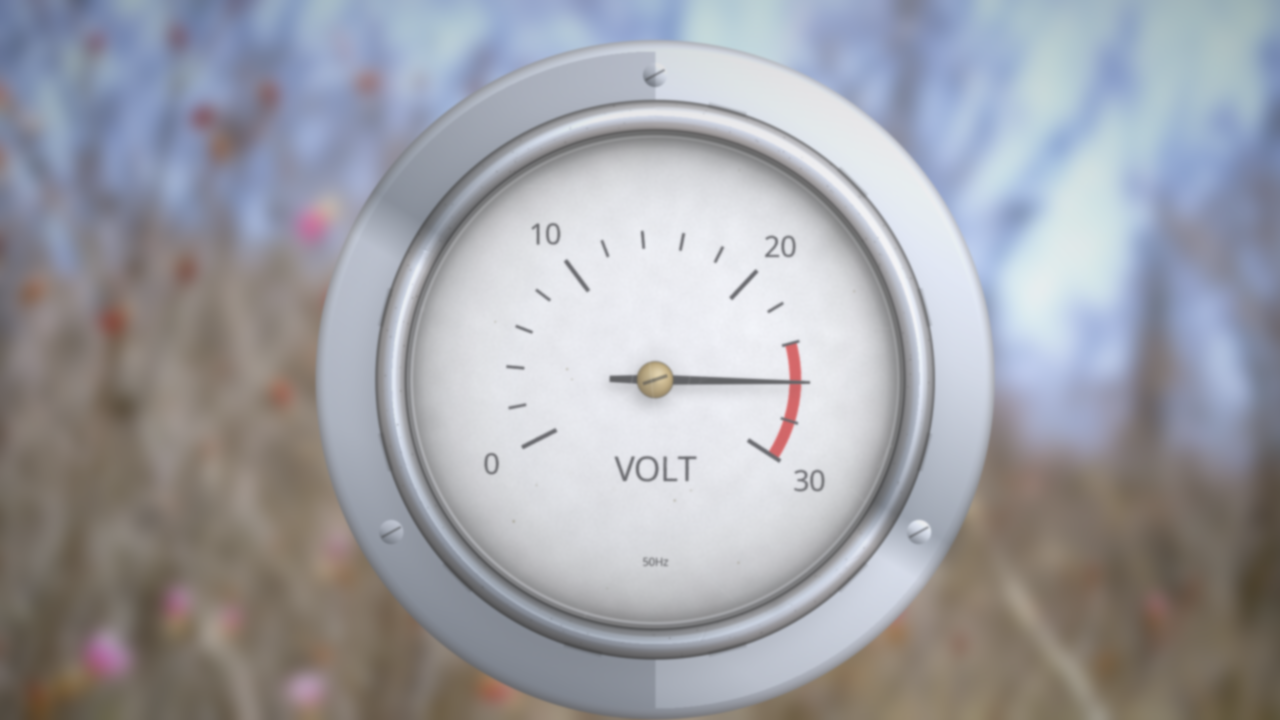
26,V
